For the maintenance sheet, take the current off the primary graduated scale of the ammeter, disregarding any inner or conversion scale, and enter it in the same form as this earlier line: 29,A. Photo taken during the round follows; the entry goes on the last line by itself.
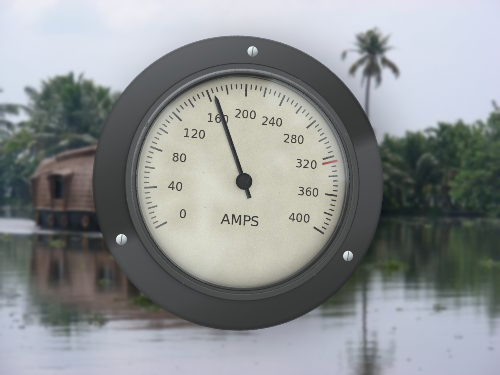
165,A
